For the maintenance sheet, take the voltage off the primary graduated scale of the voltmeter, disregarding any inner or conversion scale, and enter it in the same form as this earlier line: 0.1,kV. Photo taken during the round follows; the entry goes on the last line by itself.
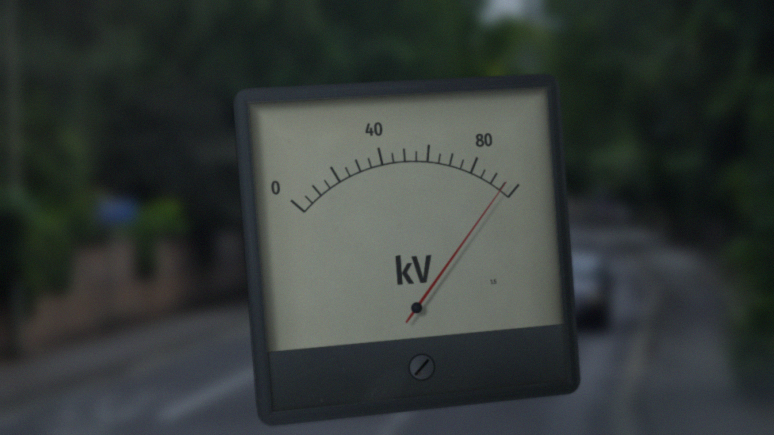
95,kV
